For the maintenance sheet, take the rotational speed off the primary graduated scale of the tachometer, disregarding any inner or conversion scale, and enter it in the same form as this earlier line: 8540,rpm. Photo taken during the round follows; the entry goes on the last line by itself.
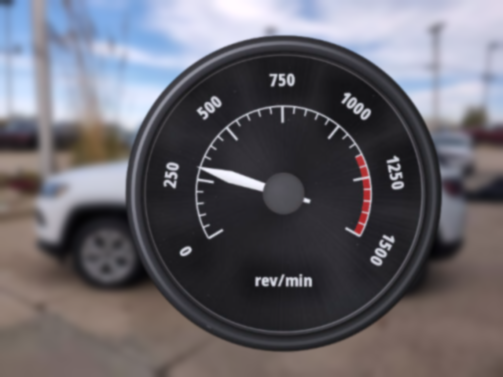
300,rpm
